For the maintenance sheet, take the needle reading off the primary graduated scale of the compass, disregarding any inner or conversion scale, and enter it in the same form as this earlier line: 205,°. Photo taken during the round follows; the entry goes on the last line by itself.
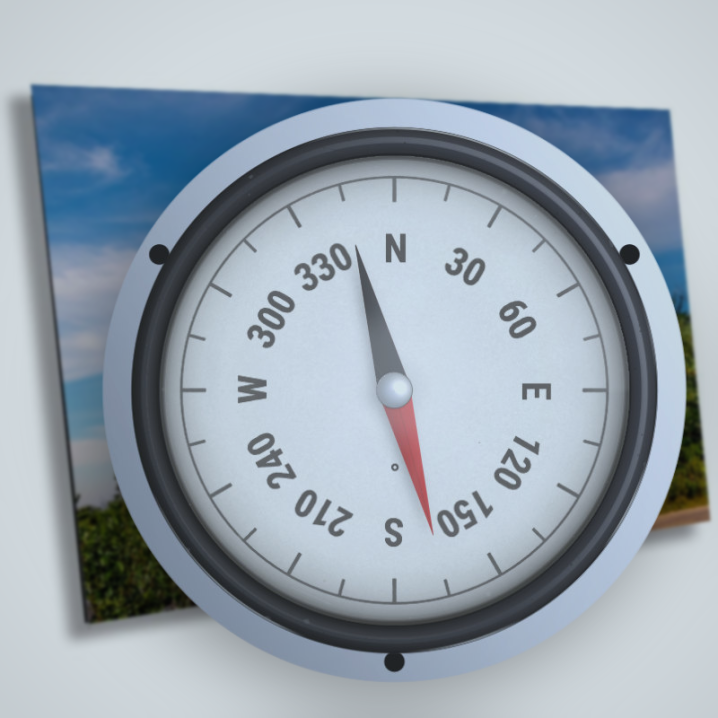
165,°
